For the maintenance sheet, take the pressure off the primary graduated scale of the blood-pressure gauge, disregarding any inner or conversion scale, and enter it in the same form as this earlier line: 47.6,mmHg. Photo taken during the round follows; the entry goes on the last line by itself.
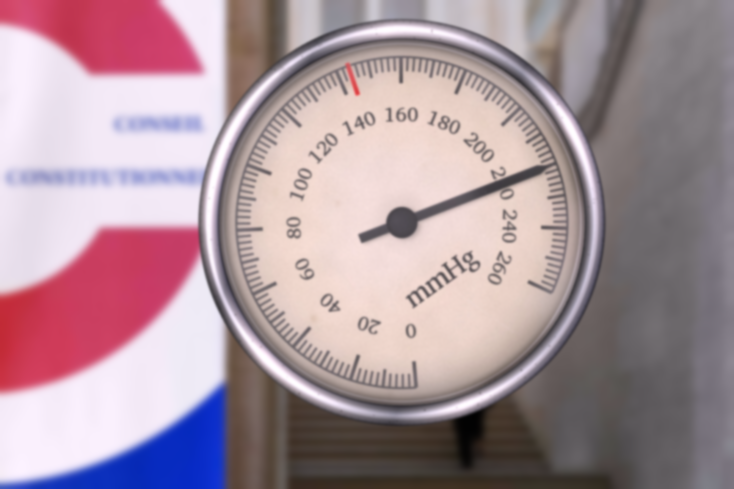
220,mmHg
